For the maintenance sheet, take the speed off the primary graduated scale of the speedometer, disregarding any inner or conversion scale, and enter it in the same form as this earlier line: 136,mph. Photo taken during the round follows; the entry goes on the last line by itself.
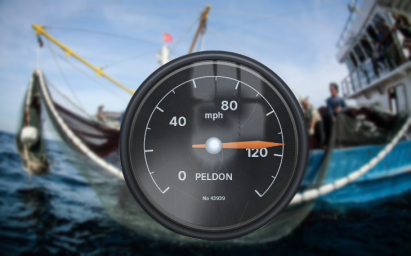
115,mph
